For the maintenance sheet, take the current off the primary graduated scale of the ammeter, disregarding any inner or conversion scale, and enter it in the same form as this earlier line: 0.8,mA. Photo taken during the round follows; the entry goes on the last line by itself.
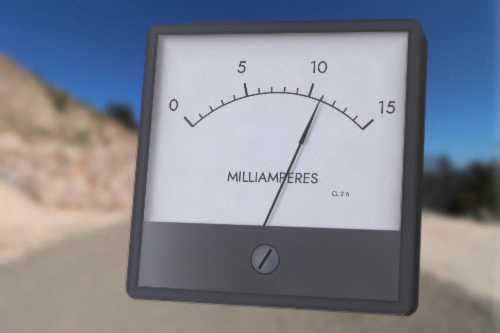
11,mA
